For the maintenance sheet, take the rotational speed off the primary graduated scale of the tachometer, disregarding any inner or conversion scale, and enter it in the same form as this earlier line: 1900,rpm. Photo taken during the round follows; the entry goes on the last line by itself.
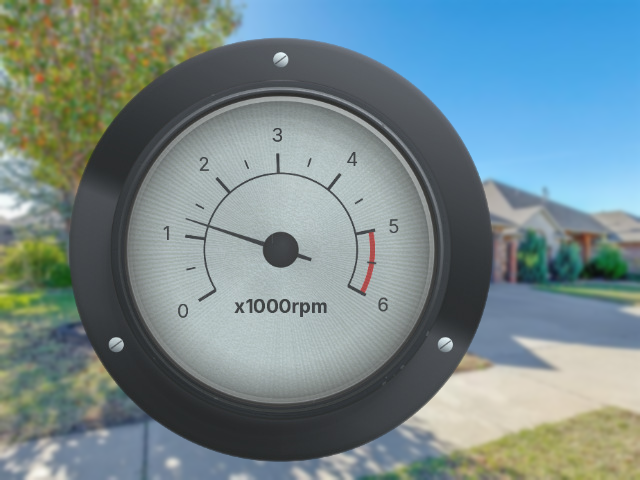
1250,rpm
